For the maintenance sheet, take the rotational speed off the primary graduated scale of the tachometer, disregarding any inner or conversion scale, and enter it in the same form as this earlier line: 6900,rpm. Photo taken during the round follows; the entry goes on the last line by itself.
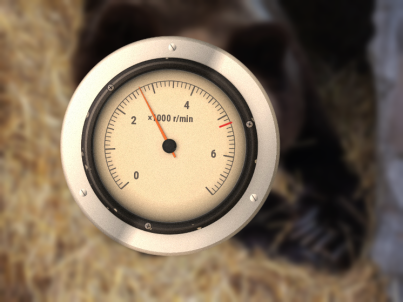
2700,rpm
